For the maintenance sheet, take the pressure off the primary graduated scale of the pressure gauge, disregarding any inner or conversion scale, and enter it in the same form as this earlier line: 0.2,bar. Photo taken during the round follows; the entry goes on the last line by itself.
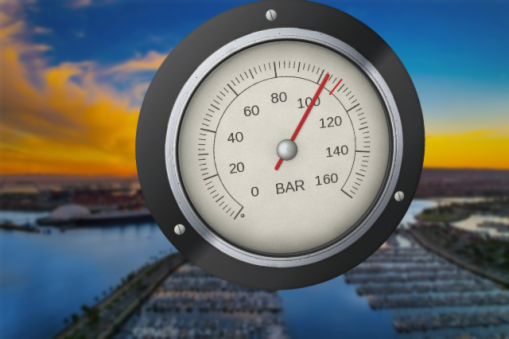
102,bar
